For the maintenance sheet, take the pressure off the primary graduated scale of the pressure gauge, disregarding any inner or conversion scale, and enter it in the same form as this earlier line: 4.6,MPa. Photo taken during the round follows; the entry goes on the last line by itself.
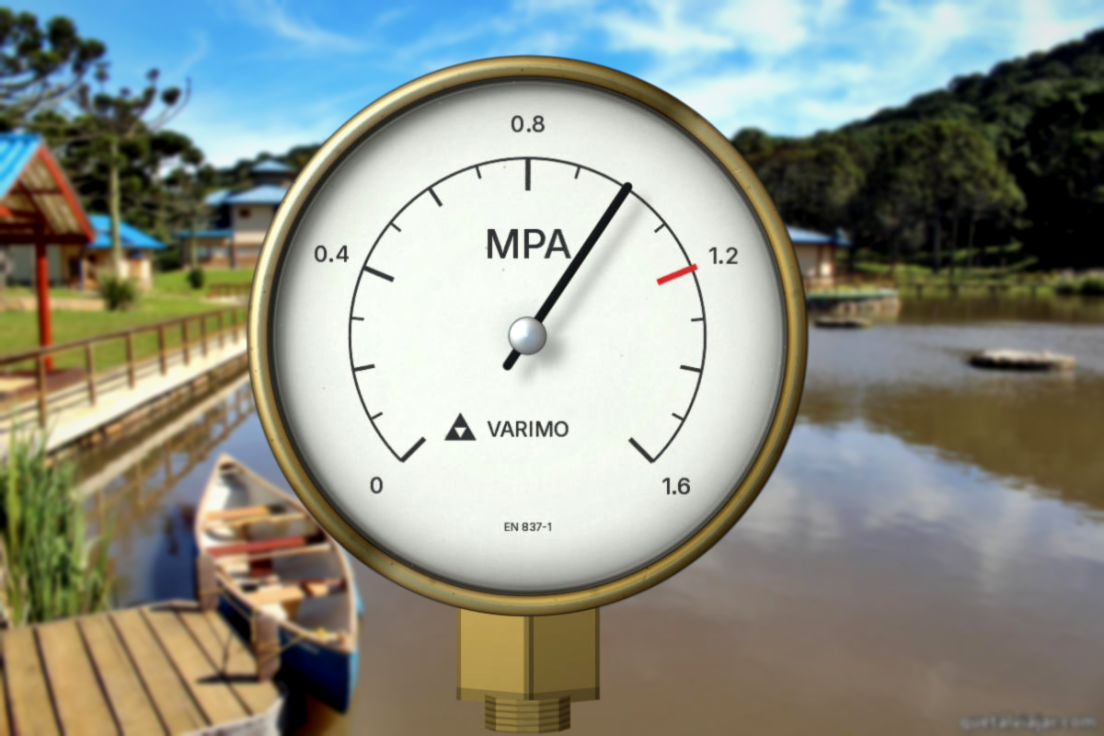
1,MPa
